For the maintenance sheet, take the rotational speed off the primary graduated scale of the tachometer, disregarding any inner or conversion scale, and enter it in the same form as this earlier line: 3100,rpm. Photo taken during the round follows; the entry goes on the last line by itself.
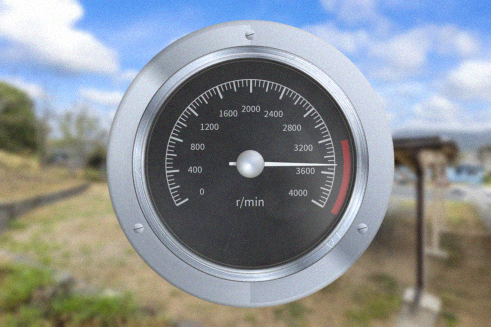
3500,rpm
